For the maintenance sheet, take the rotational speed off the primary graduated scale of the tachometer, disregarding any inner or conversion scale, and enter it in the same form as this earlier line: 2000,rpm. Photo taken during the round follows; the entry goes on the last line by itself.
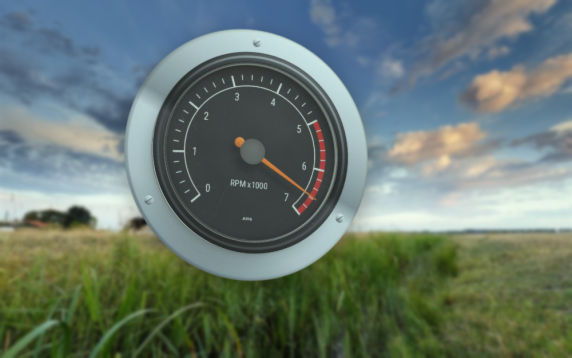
6600,rpm
